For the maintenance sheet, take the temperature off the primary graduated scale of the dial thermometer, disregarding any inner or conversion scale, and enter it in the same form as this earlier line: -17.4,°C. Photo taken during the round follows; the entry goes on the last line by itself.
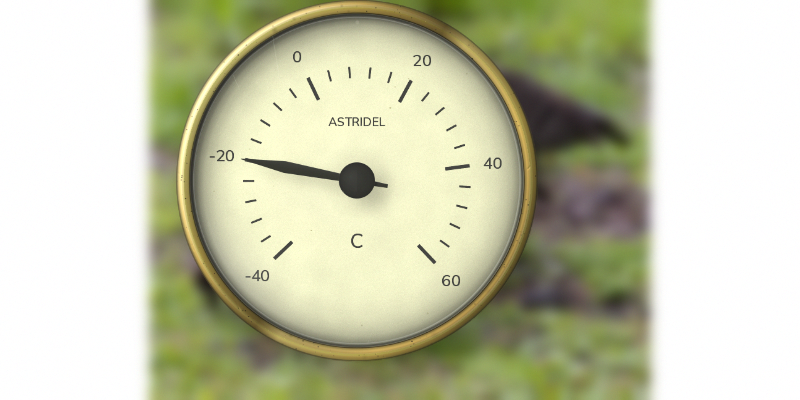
-20,°C
